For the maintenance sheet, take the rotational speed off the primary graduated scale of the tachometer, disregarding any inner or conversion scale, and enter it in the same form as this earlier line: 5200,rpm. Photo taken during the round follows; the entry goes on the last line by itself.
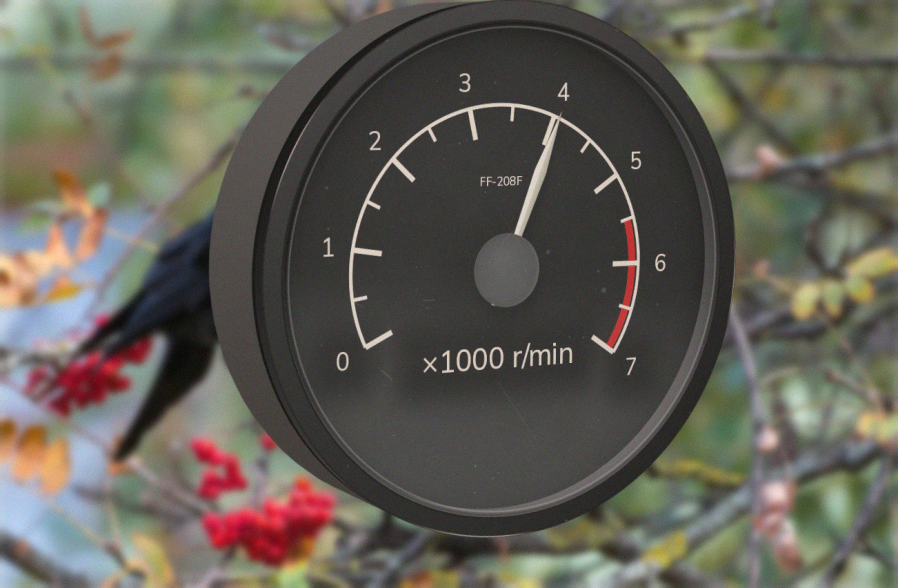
4000,rpm
